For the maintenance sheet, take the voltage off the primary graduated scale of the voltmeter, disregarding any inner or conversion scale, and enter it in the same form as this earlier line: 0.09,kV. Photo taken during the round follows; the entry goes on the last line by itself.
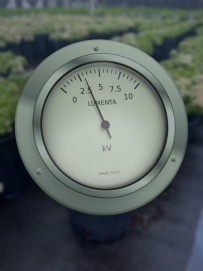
3,kV
